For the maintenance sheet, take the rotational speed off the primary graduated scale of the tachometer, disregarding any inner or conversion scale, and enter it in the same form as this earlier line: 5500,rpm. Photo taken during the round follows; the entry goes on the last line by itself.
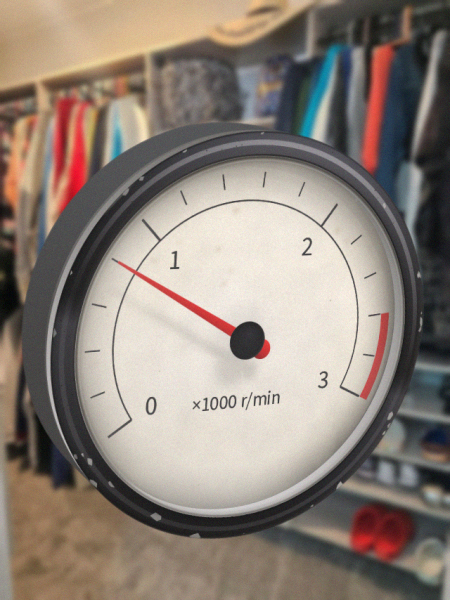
800,rpm
